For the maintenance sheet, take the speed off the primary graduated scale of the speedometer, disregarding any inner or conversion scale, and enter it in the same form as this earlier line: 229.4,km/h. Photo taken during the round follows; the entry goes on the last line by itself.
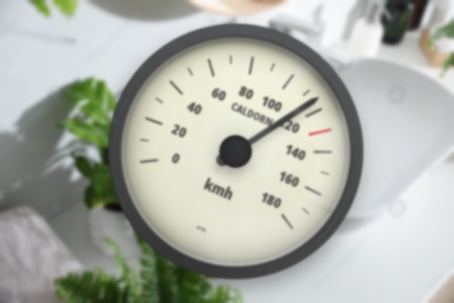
115,km/h
